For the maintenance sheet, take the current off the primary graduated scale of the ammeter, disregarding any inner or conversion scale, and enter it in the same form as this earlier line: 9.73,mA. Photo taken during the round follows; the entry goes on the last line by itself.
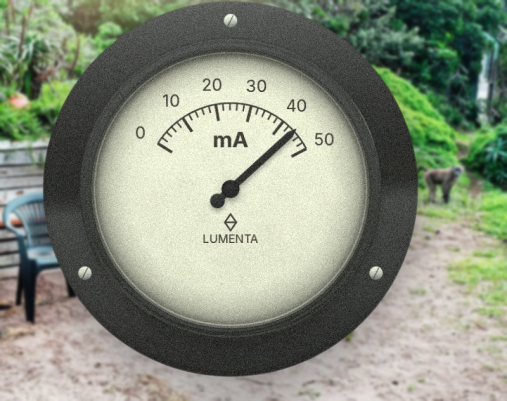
44,mA
